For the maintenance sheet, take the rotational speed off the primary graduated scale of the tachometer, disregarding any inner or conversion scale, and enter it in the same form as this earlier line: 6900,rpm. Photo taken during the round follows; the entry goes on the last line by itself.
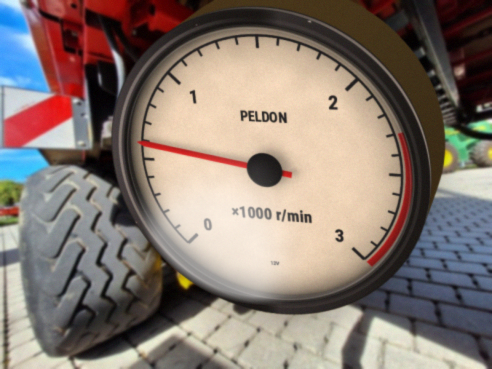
600,rpm
